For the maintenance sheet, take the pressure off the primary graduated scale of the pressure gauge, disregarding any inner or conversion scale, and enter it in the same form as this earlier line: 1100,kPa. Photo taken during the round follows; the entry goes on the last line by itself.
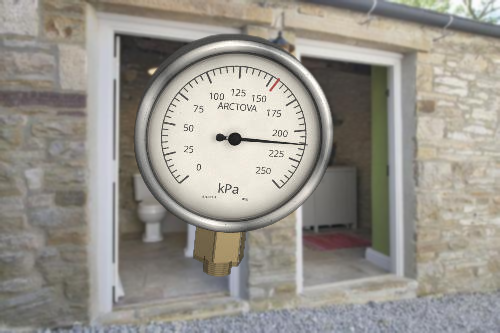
210,kPa
